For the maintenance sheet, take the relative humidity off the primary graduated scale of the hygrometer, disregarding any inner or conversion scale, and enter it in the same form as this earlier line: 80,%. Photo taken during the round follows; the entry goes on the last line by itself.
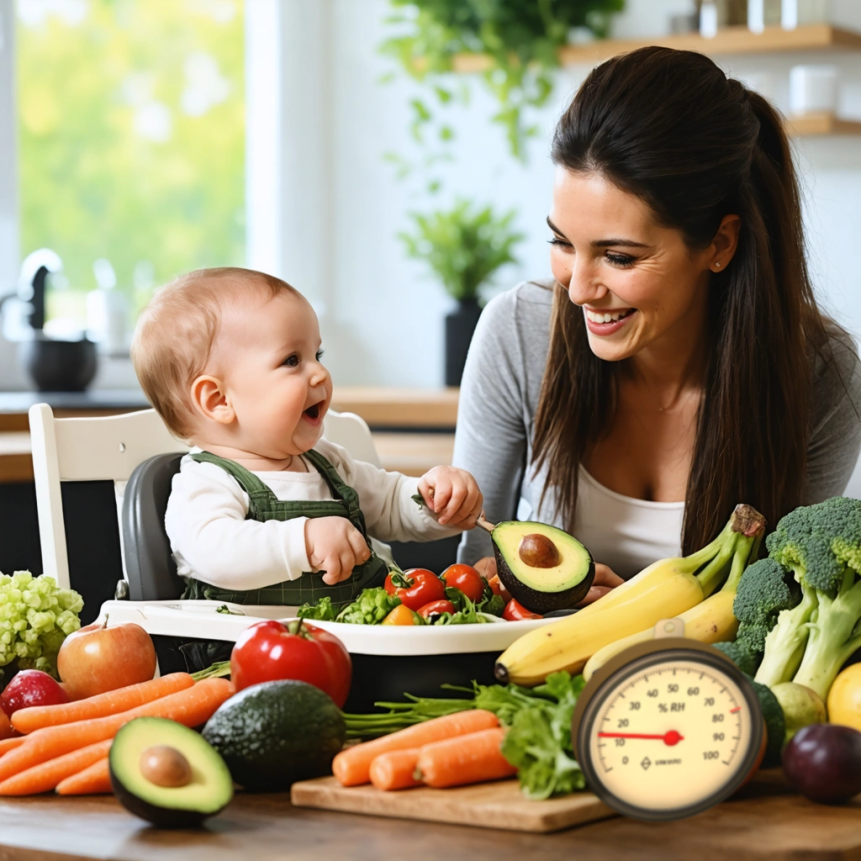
15,%
